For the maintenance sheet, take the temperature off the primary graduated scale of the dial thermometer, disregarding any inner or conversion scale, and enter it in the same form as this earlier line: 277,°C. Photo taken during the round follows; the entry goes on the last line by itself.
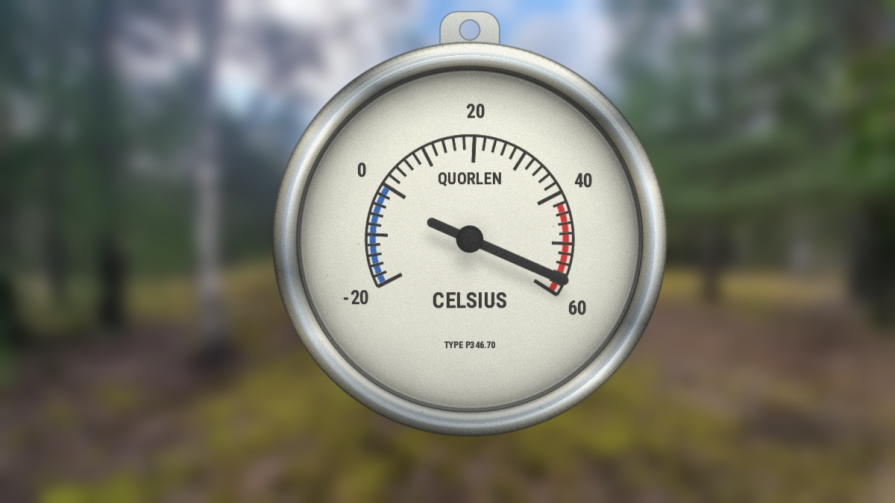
57,°C
